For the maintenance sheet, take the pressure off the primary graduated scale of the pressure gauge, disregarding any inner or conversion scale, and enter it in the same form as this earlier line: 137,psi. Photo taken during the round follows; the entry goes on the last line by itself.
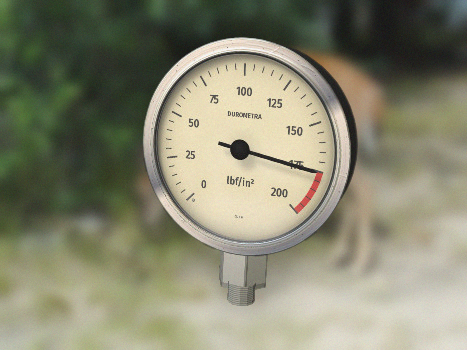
175,psi
